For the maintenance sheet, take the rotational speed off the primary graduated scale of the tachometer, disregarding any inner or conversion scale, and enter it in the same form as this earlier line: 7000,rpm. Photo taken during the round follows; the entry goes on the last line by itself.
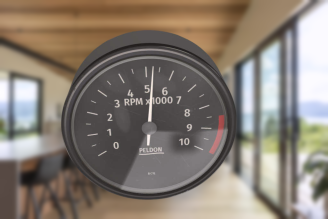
5250,rpm
